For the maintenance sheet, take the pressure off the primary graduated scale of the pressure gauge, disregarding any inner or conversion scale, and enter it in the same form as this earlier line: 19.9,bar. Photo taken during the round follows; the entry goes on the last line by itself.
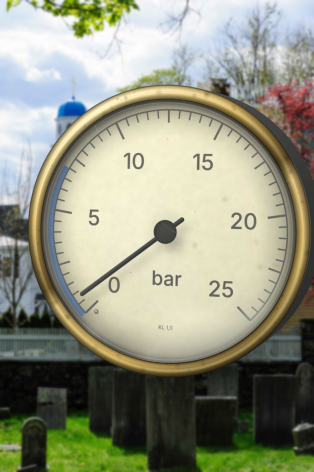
0.75,bar
